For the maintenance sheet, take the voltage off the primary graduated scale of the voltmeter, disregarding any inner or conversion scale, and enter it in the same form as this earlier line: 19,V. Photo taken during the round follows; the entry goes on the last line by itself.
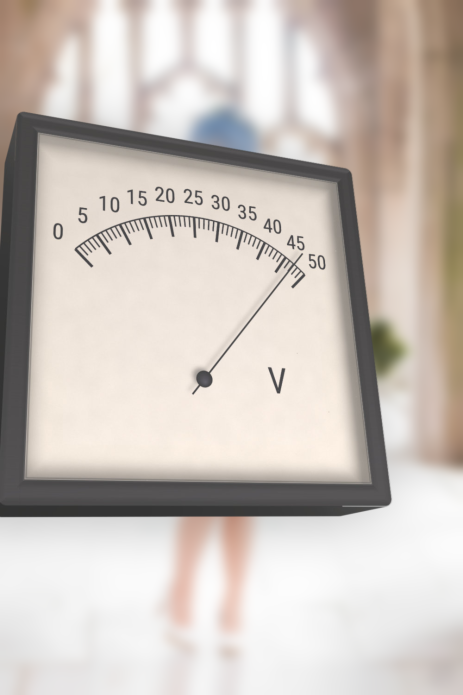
47,V
